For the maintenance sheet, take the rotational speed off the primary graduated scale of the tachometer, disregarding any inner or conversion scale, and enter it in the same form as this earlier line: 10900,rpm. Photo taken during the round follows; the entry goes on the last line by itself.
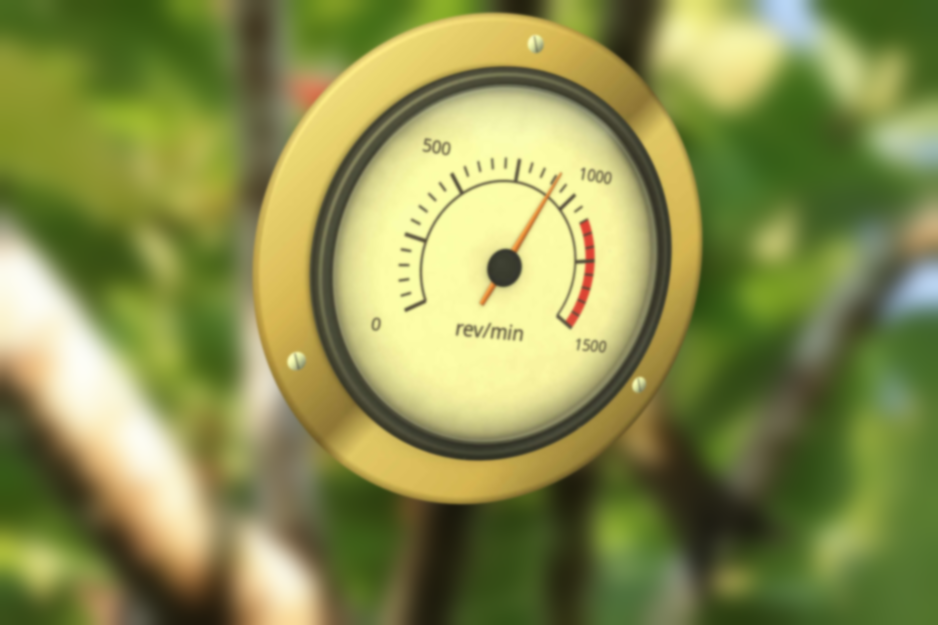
900,rpm
